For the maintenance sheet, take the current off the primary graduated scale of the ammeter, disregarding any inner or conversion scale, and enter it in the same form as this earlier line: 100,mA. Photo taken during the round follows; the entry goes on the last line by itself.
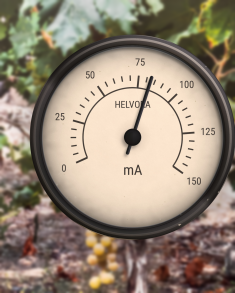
82.5,mA
